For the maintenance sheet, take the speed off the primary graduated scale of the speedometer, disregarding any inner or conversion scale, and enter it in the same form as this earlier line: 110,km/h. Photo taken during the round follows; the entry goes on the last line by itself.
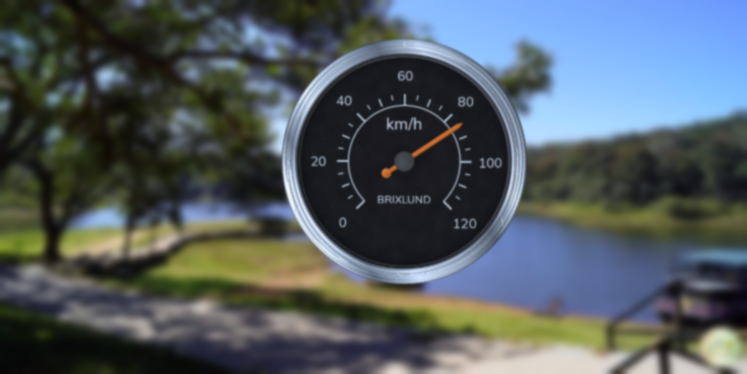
85,km/h
